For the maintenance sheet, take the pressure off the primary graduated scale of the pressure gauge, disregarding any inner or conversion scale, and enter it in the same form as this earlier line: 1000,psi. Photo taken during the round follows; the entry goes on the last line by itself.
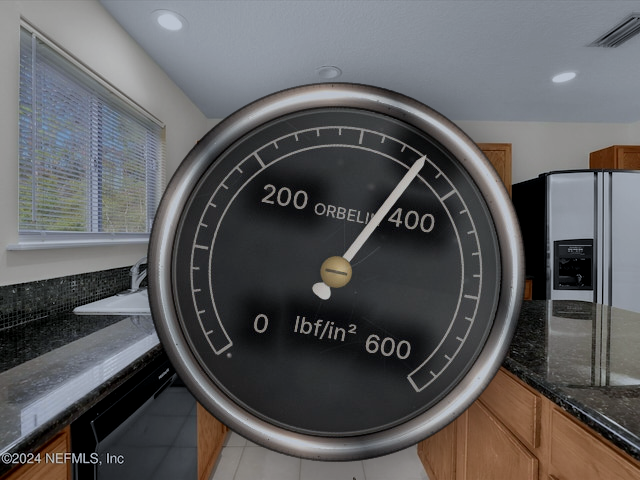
360,psi
